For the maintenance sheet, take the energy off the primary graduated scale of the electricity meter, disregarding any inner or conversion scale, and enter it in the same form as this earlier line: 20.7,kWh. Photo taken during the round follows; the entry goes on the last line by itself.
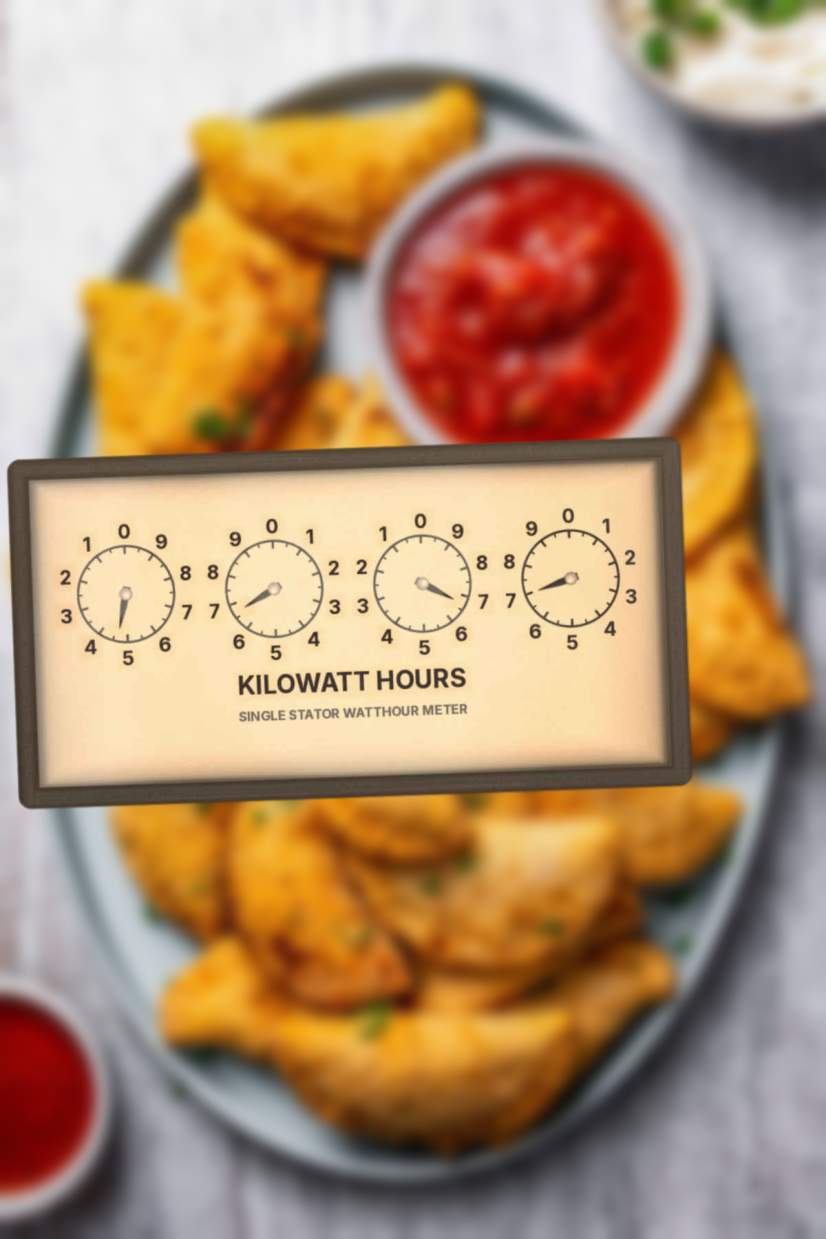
4667,kWh
